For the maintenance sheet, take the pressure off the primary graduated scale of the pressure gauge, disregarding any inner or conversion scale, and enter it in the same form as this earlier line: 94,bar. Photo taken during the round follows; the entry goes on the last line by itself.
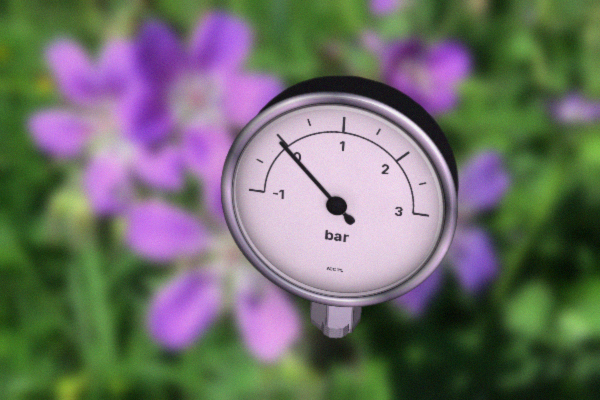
0,bar
